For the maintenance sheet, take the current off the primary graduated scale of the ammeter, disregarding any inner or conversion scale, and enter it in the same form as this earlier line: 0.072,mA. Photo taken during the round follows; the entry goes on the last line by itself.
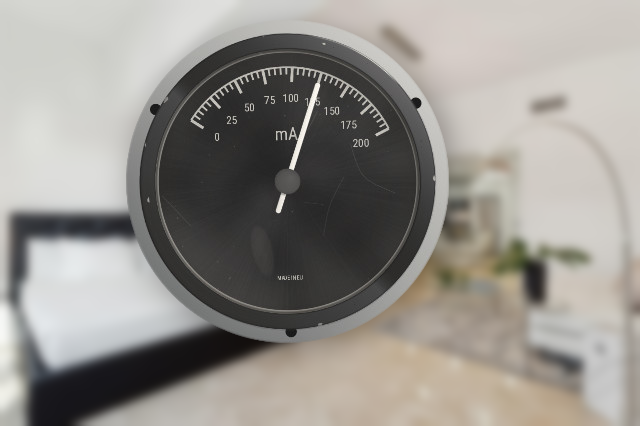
125,mA
